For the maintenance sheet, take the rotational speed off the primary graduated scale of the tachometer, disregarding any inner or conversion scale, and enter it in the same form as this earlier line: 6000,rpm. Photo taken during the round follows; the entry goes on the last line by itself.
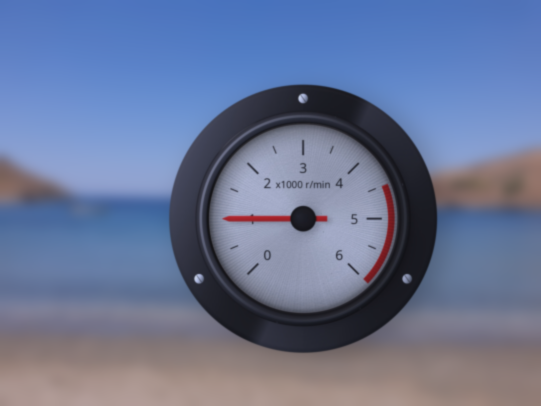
1000,rpm
